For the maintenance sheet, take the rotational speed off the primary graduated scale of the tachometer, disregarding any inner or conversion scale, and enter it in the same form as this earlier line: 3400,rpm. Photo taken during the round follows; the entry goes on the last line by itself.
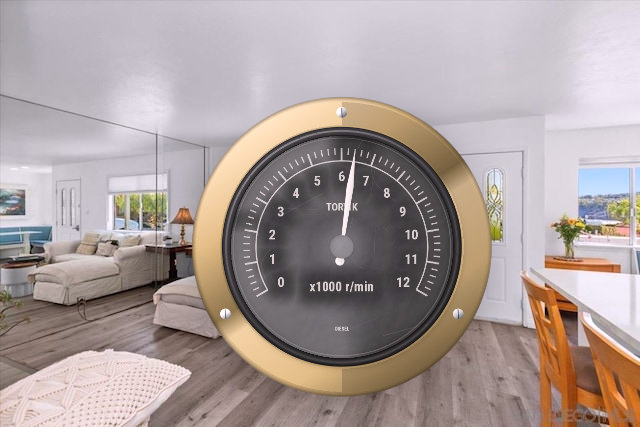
6400,rpm
